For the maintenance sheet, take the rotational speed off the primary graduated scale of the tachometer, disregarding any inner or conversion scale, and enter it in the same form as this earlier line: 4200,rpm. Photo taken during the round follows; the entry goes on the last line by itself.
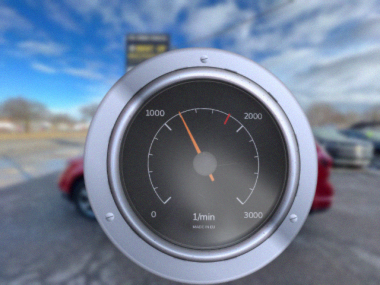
1200,rpm
